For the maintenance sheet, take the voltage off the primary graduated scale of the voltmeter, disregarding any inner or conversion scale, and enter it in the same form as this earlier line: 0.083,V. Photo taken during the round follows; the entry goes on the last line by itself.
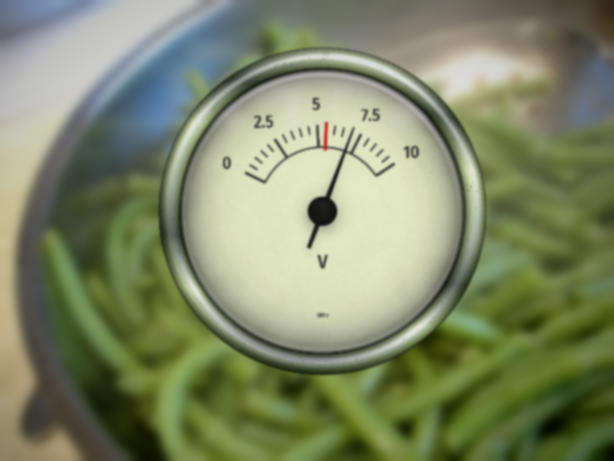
7,V
